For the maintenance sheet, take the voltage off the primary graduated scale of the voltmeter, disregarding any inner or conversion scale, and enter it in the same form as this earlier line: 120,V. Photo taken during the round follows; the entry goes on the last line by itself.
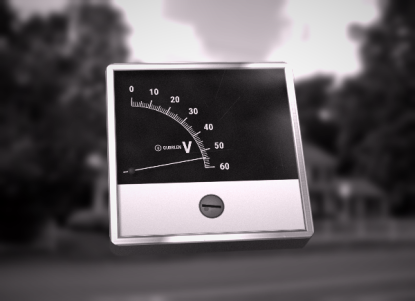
55,V
